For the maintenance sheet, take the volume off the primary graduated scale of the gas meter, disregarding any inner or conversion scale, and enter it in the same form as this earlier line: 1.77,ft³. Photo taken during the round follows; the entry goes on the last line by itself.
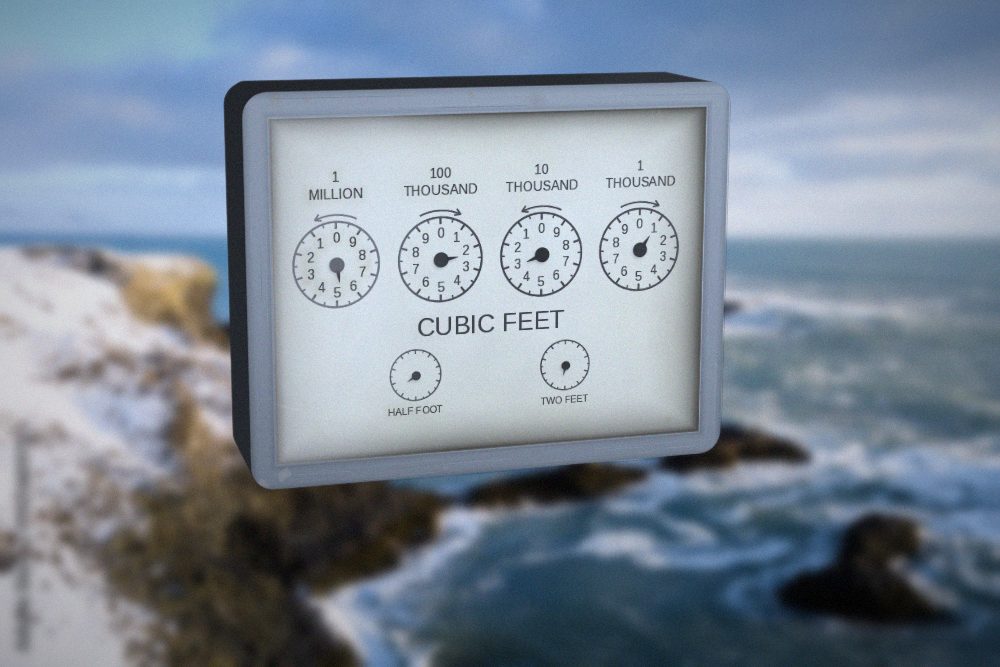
523100,ft³
